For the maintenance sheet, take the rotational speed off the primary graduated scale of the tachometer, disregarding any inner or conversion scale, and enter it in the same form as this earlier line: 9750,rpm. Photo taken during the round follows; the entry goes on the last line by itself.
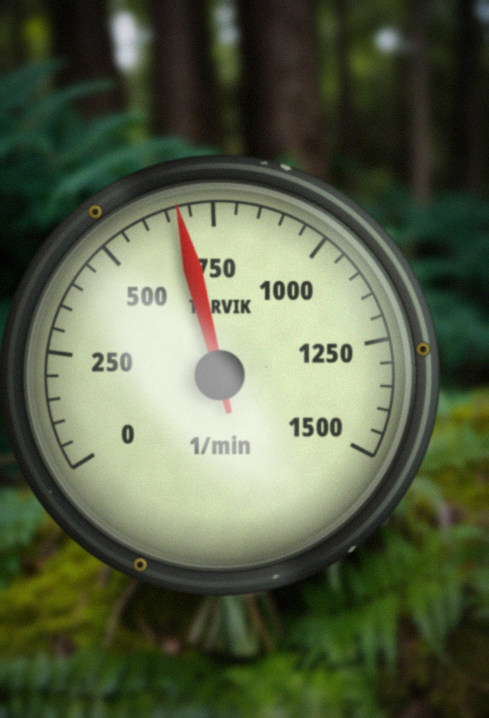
675,rpm
